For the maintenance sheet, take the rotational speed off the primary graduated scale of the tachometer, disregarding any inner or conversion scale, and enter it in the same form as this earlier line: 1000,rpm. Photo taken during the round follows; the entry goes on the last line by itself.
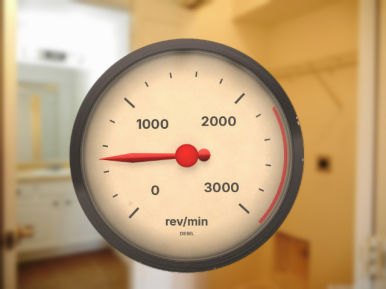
500,rpm
